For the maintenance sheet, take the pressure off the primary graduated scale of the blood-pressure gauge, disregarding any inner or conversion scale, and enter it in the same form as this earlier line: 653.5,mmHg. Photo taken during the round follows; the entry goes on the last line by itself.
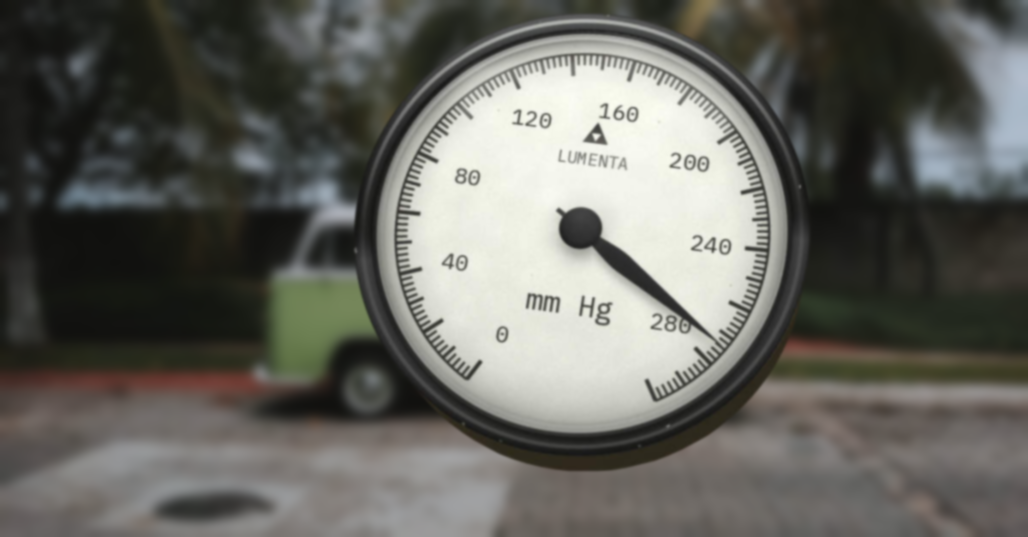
274,mmHg
